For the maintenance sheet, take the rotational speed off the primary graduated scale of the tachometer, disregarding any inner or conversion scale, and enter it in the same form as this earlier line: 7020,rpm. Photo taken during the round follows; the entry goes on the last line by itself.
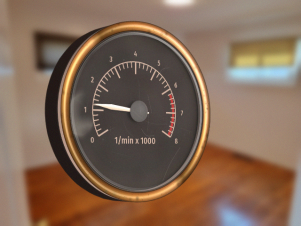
1200,rpm
